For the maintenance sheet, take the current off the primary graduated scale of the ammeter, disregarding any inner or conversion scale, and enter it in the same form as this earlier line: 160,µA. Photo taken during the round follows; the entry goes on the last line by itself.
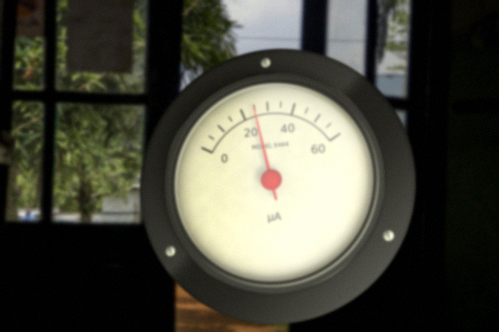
25,µA
